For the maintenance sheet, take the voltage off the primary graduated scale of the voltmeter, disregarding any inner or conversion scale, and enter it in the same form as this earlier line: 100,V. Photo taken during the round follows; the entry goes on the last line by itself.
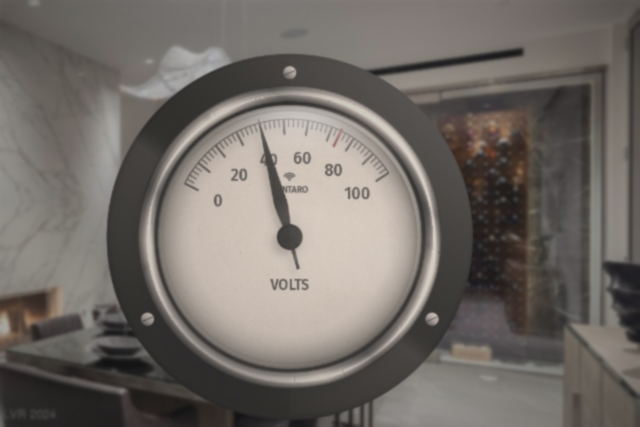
40,V
